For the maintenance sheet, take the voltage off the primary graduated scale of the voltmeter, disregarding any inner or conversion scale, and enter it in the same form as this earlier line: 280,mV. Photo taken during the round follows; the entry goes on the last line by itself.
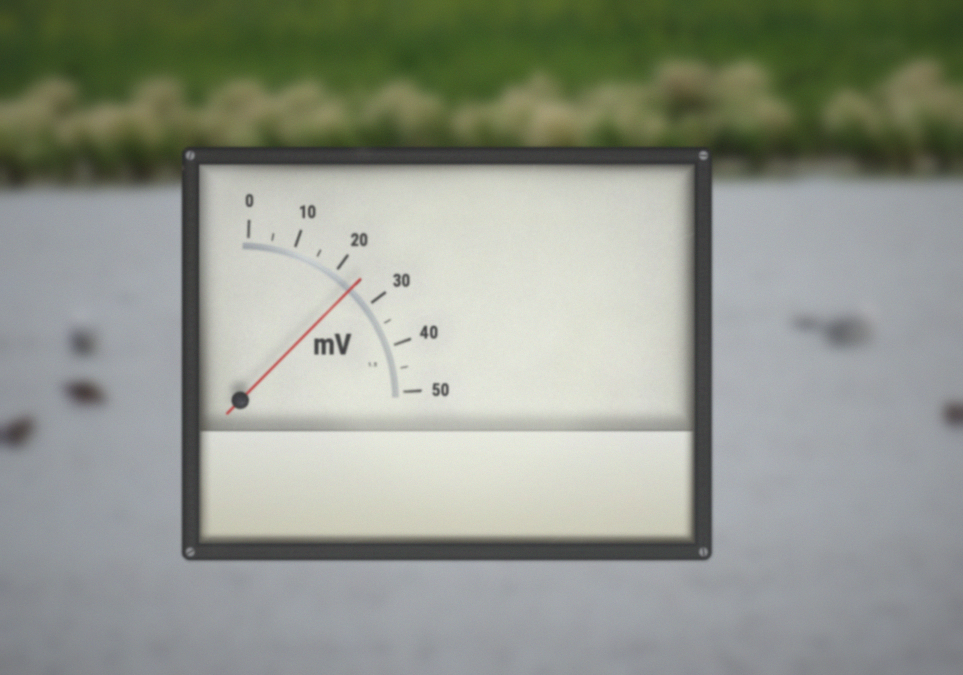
25,mV
